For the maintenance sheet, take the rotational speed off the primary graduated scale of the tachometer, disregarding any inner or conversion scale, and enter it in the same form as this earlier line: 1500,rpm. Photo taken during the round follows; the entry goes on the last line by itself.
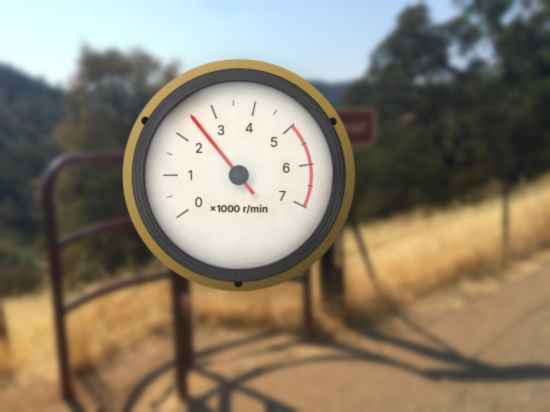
2500,rpm
